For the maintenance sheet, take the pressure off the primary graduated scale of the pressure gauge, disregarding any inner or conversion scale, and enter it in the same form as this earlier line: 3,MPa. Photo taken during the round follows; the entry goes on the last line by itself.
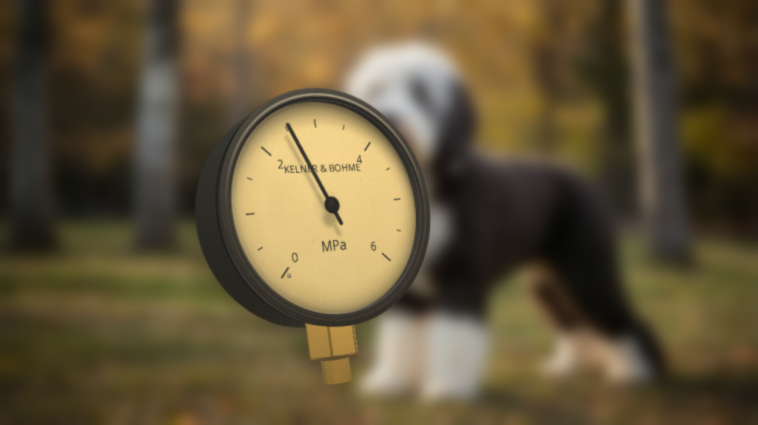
2.5,MPa
